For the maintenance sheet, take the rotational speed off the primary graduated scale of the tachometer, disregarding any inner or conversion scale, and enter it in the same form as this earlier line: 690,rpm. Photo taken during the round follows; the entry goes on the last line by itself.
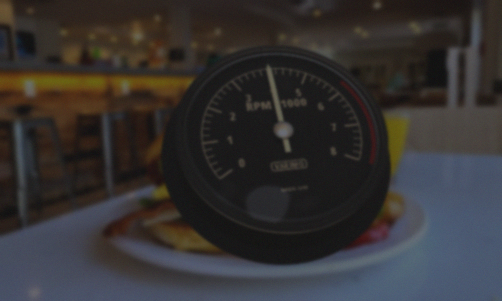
4000,rpm
